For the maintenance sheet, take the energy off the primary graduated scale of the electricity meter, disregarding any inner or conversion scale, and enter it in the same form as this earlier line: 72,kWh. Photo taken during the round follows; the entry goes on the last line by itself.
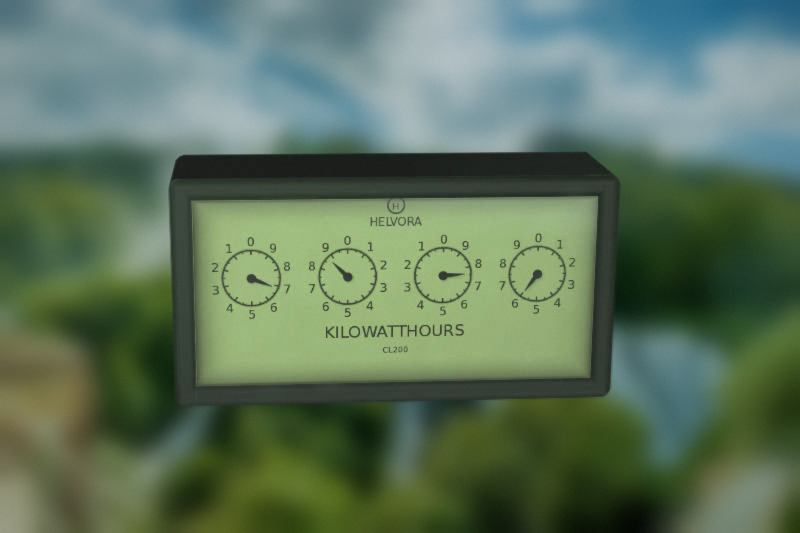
6876,kWh
